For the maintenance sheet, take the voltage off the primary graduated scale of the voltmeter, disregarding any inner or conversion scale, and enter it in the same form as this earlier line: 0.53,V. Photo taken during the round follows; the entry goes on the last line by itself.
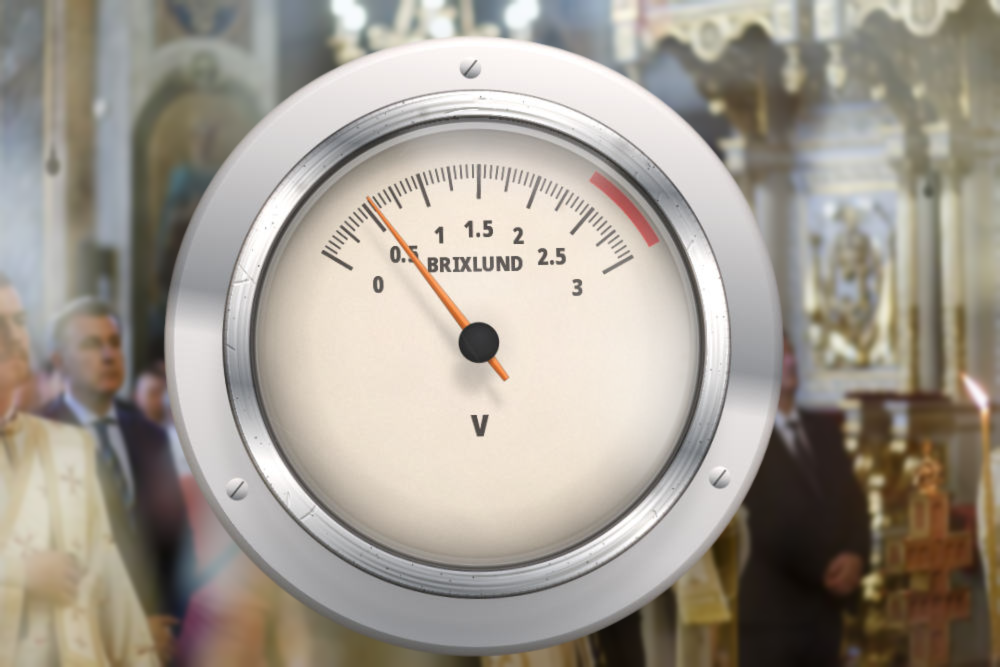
0.55,V
